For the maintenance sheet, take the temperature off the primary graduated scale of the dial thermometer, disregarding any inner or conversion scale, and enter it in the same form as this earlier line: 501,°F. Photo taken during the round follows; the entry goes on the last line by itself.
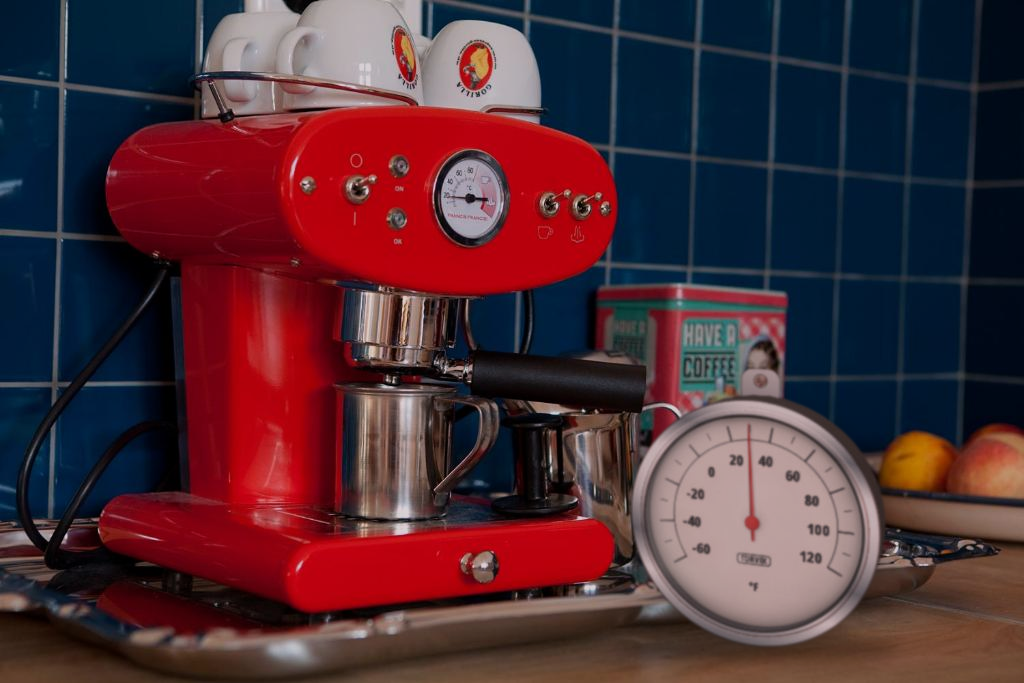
30,°F
